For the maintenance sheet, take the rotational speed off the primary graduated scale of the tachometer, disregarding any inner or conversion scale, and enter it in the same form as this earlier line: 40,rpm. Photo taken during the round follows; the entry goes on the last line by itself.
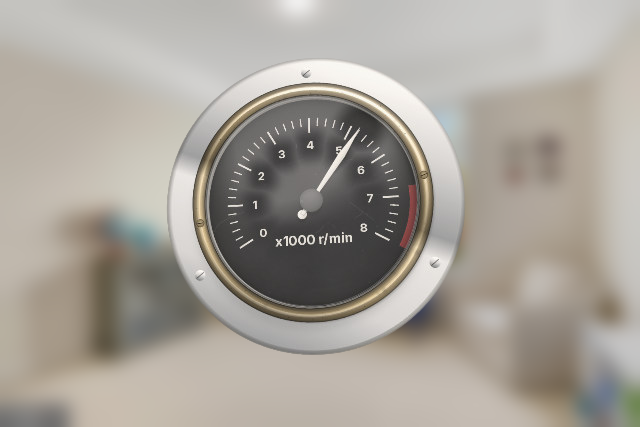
5200,rpm
